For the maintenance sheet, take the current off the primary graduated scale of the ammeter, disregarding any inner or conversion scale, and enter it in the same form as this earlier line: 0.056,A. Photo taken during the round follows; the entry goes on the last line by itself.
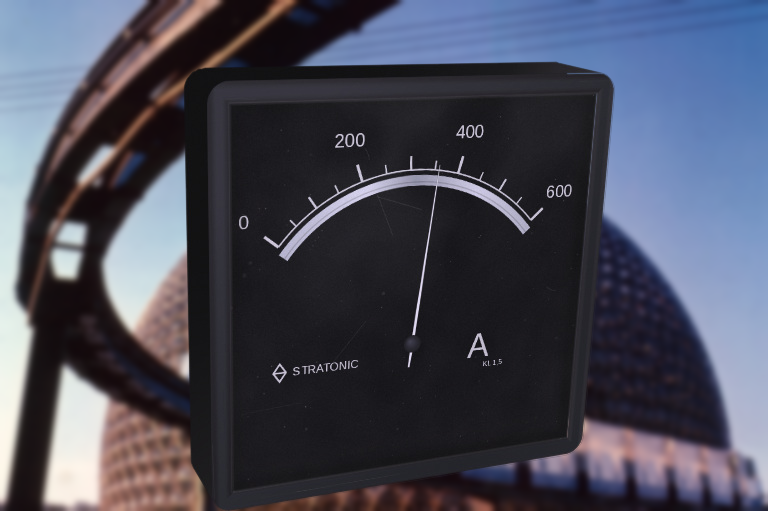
350,A
